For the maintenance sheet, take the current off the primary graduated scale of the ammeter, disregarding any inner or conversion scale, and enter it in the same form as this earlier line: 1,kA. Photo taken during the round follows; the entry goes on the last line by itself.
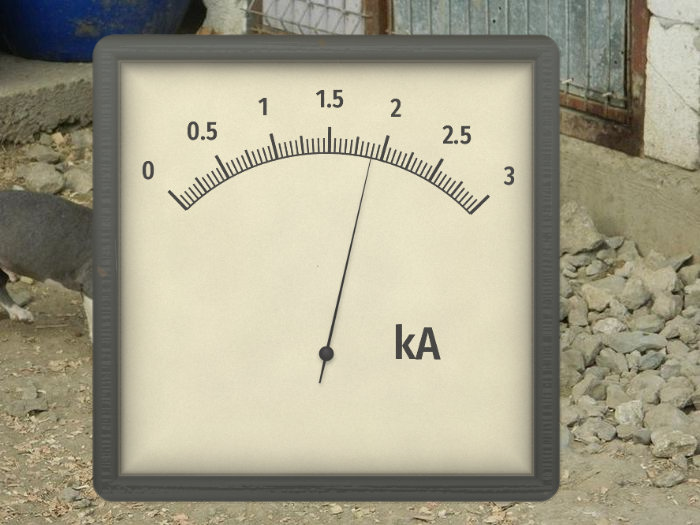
1.9,kA
